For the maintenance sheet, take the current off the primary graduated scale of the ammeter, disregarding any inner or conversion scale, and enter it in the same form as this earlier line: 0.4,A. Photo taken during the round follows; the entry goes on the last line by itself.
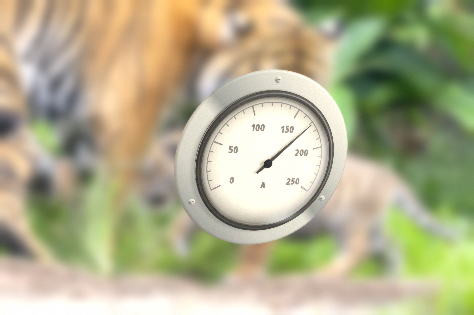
170,A
